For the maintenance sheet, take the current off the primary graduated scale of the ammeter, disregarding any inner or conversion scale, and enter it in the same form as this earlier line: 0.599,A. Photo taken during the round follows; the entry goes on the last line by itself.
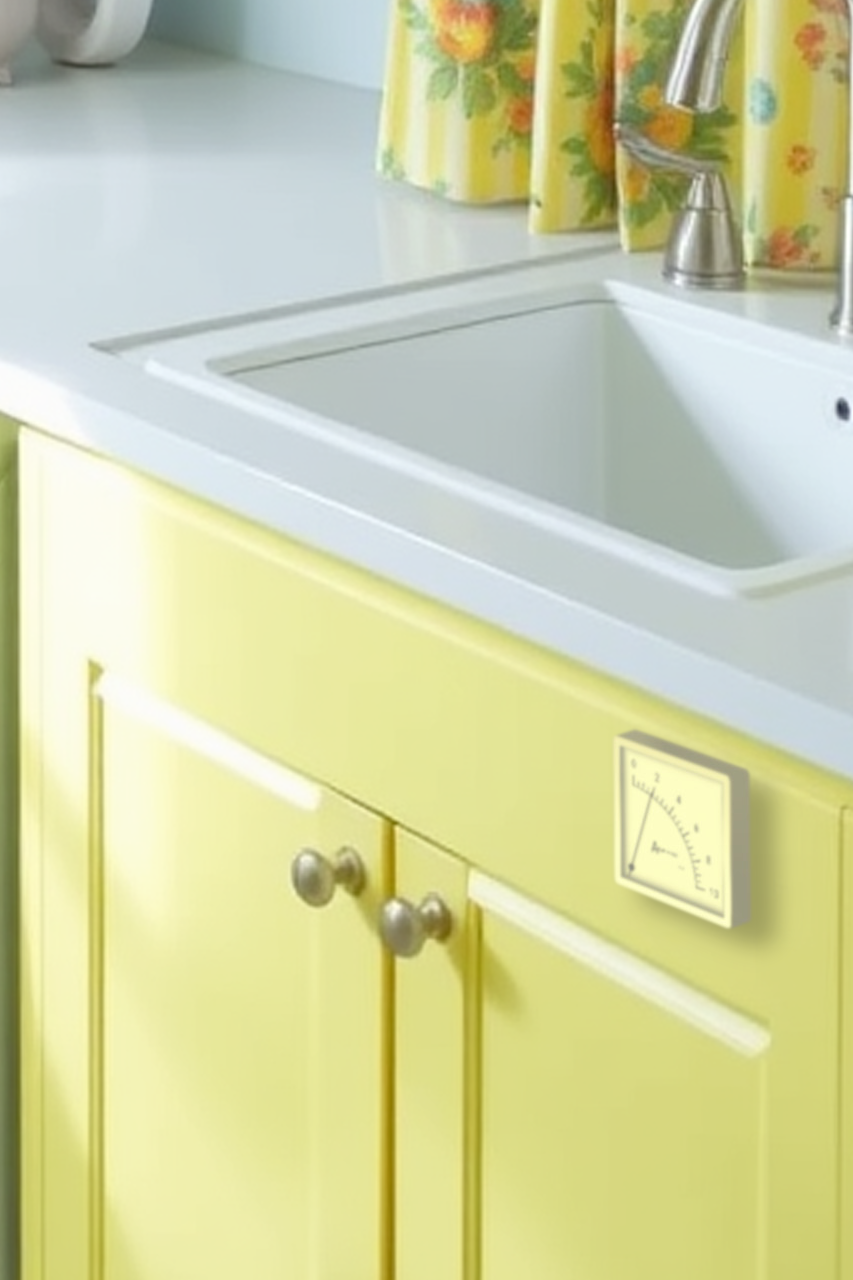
2,A
